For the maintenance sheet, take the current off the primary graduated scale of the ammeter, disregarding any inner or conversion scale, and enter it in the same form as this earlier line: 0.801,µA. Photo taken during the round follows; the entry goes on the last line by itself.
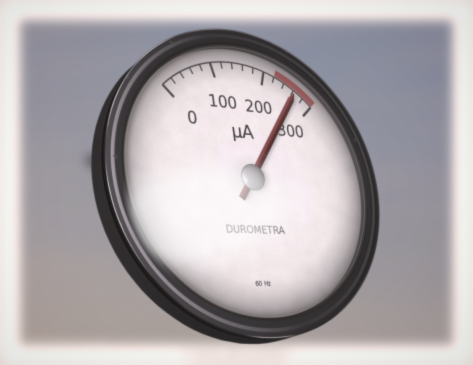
260,µA
